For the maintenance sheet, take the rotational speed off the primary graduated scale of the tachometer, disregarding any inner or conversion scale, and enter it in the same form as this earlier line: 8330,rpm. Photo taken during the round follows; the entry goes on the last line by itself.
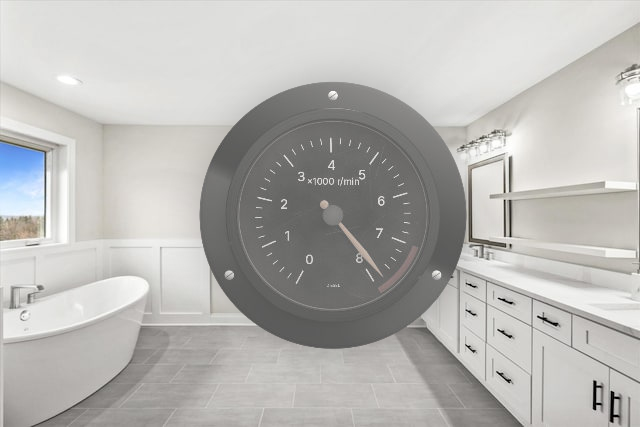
7800,rpm
